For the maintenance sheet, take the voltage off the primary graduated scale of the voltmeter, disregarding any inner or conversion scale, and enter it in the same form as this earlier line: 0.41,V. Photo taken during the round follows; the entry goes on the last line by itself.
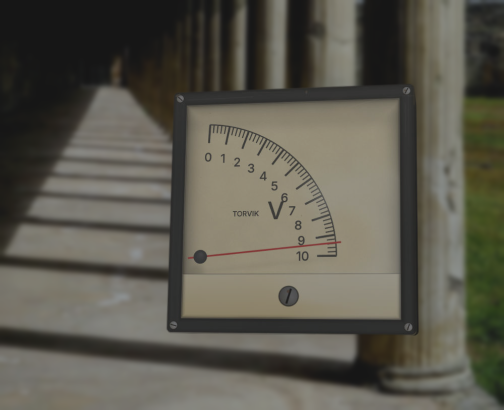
9.4,V
